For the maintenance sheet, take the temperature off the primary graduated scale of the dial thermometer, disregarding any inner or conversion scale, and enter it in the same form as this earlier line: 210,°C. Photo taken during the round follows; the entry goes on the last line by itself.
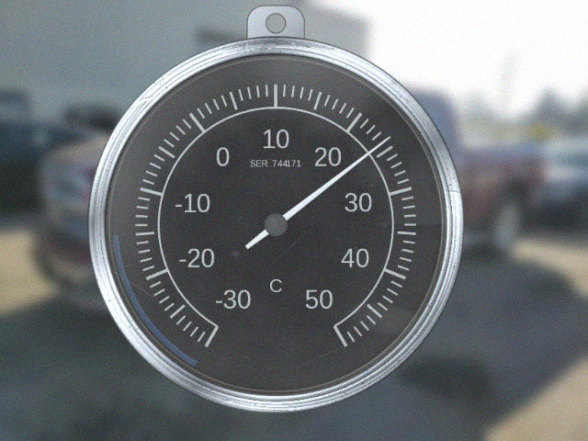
24,°C
